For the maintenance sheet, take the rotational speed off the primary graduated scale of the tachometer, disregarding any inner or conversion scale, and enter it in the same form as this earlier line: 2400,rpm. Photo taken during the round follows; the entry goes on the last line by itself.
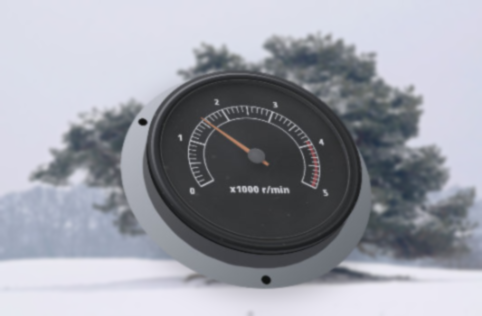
1500,rpm
